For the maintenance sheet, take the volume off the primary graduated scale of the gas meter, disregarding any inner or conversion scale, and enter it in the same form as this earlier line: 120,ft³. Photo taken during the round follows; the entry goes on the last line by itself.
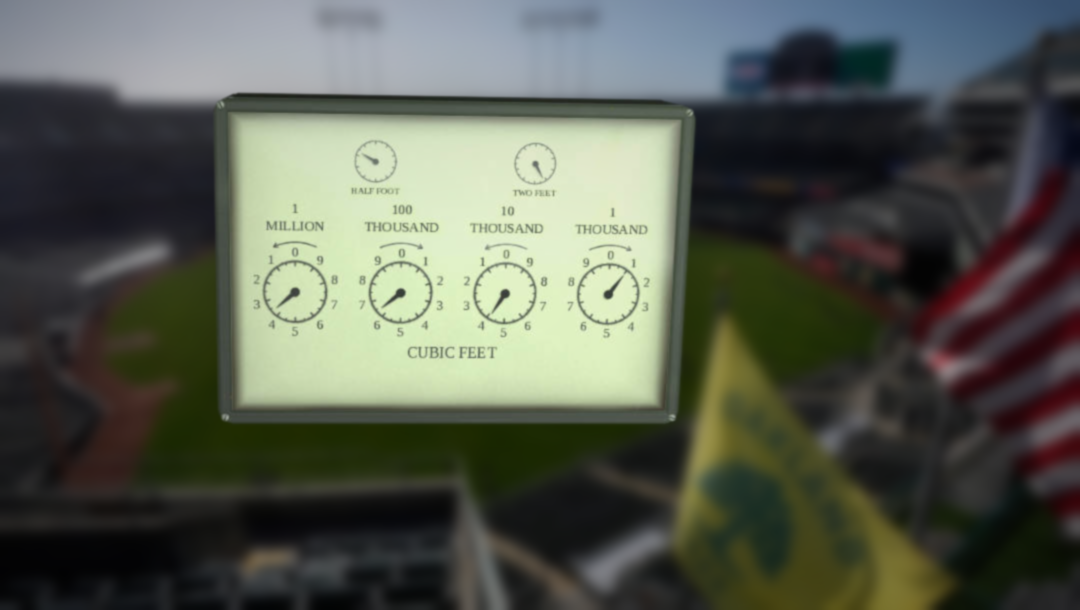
364100,ft³
